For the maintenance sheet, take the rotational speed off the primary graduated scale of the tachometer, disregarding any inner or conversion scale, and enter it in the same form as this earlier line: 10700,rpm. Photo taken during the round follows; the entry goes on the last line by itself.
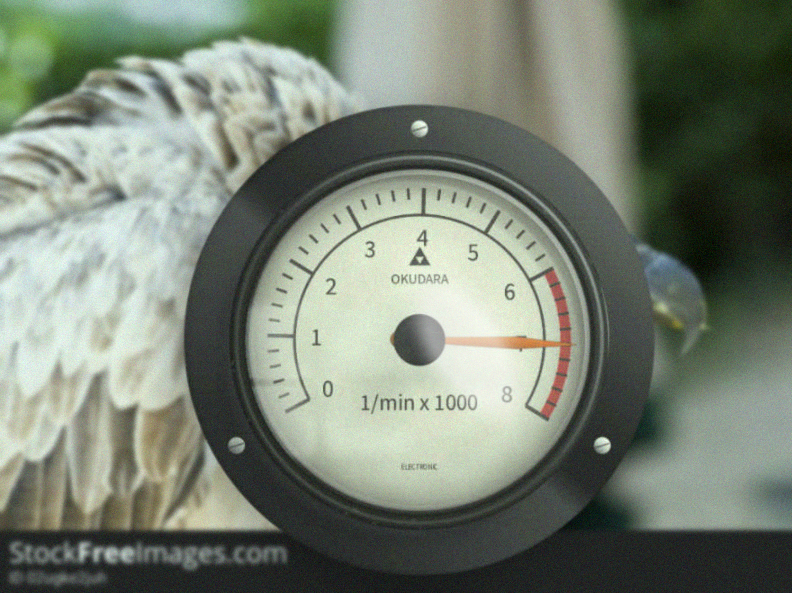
7000,rpm
